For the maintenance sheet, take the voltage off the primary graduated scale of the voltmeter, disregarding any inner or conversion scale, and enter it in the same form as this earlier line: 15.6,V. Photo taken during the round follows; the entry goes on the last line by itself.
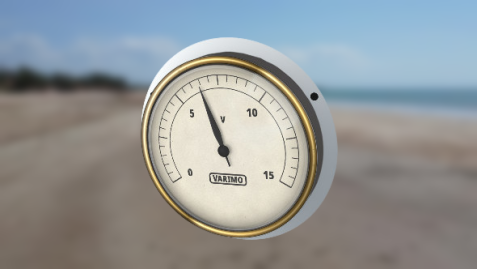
6.5,V
